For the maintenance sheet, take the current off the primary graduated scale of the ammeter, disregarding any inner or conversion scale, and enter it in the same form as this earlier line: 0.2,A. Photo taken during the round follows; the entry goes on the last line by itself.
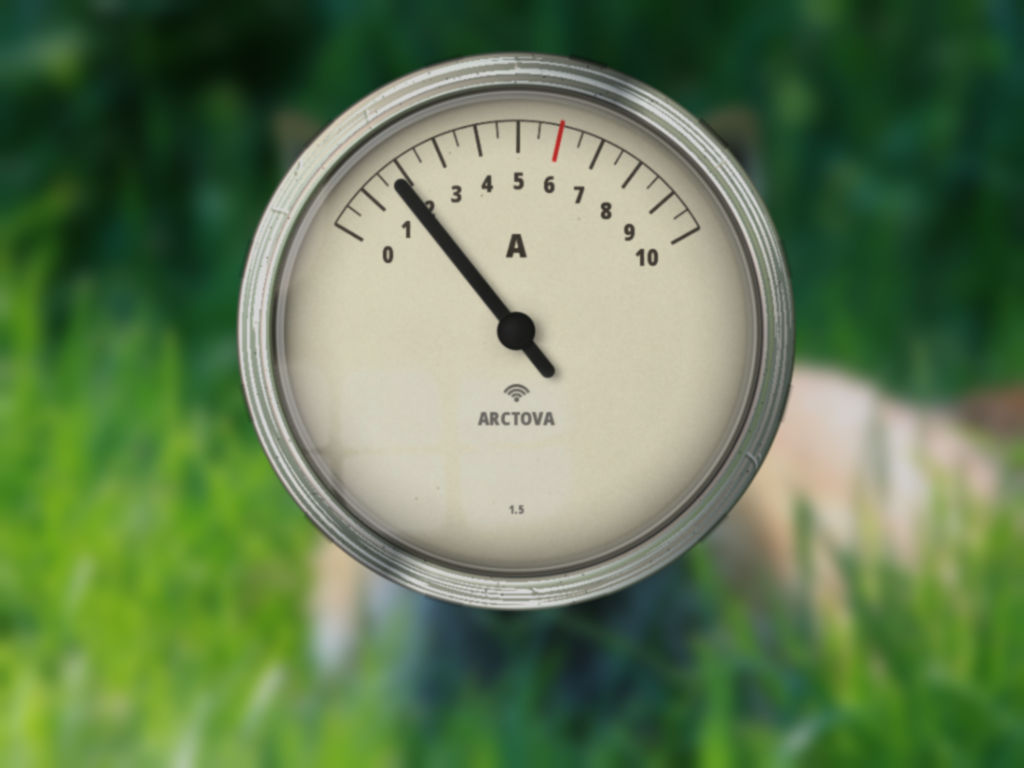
1.75,A
